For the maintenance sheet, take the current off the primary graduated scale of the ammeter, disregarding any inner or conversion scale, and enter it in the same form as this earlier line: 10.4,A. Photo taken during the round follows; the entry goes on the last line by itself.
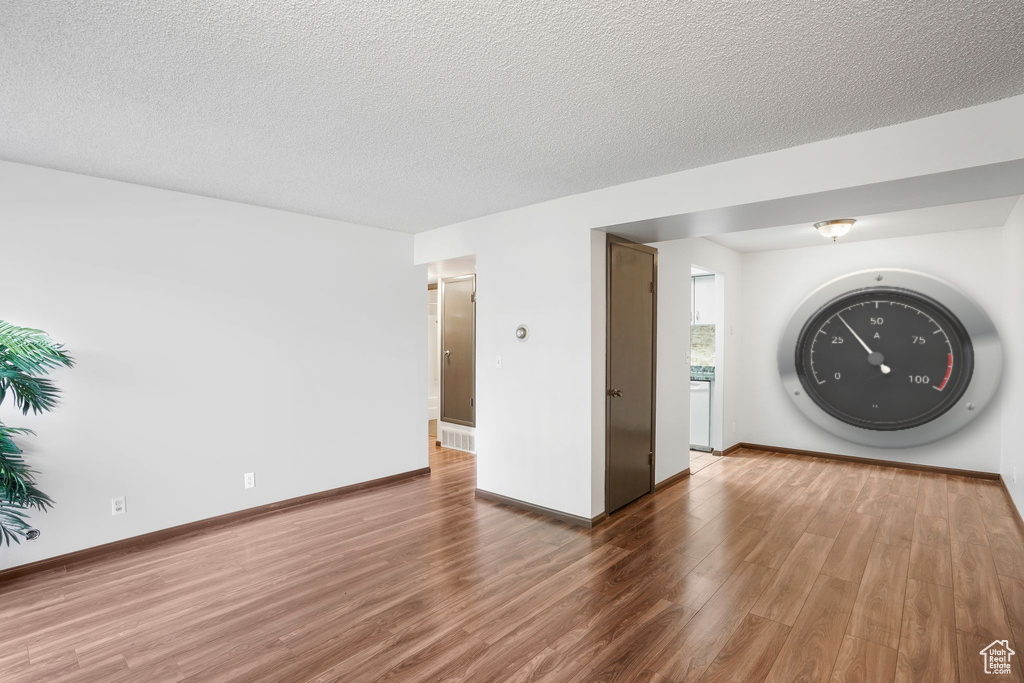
35,A
